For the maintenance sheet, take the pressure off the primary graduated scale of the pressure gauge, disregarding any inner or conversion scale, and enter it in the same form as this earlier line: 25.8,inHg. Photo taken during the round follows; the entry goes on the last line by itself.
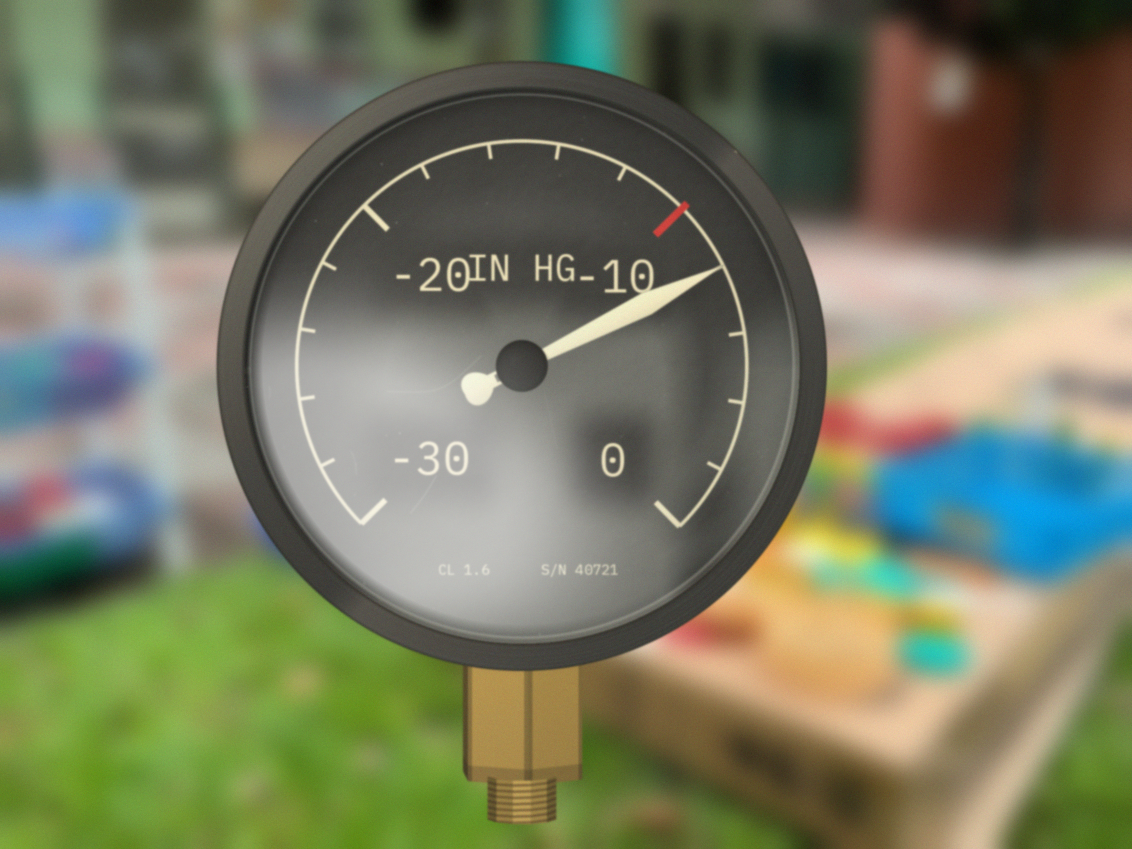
-8,inHg
